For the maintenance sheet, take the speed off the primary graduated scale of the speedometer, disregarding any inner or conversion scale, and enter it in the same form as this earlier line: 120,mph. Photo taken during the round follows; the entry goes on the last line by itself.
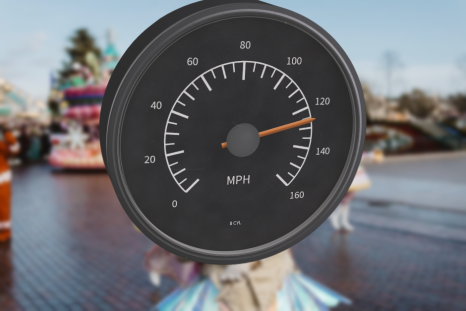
125,mph
